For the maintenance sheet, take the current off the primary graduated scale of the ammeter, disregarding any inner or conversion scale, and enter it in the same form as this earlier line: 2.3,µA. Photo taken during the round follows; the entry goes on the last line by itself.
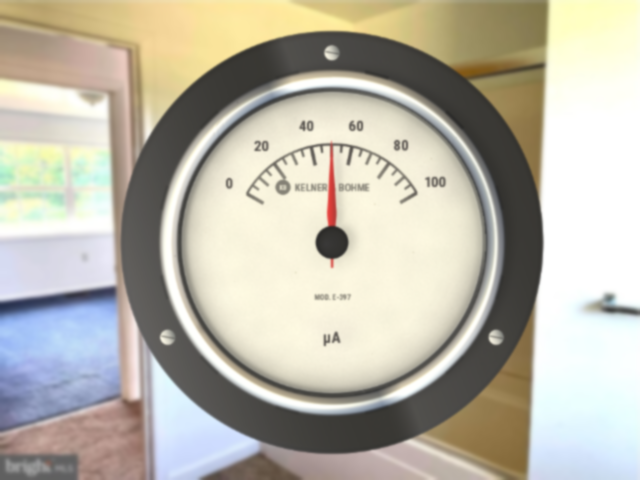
50,µA
